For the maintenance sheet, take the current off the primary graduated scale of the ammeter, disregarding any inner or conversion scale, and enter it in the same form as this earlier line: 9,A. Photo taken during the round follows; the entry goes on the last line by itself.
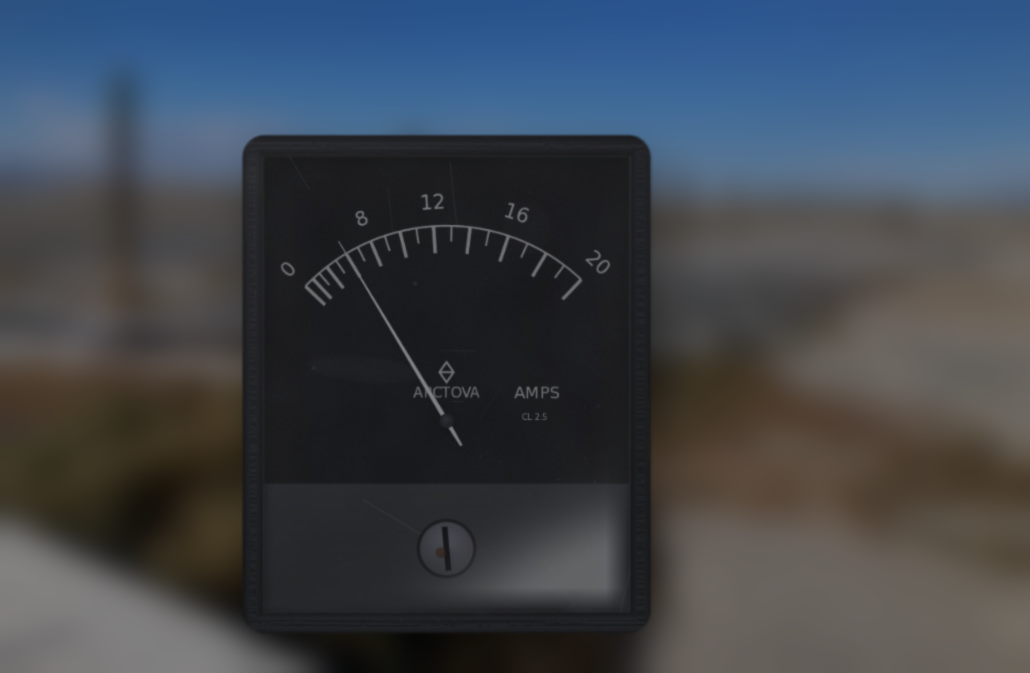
6,A
